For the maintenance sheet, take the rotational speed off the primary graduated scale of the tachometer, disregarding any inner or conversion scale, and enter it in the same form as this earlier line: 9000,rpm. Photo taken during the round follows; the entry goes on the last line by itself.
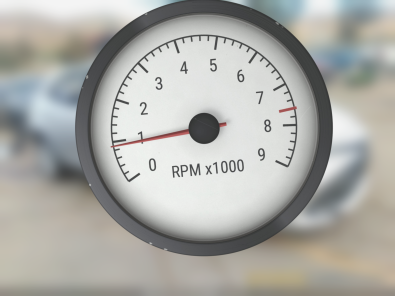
900,rpm
